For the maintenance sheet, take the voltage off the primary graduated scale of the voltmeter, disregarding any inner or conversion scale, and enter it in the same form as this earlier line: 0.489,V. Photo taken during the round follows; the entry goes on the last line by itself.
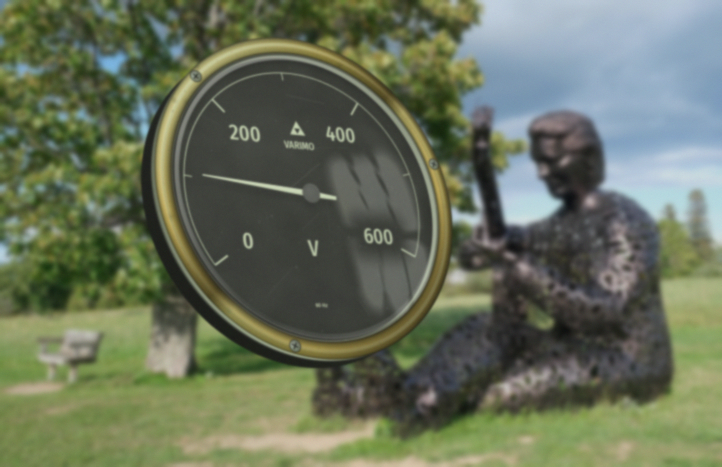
100,V
